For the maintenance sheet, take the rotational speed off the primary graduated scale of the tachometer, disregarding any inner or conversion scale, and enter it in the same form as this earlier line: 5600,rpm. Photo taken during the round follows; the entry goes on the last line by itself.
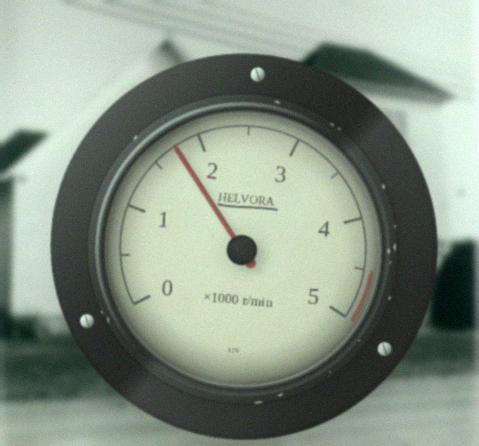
1750,rpm
